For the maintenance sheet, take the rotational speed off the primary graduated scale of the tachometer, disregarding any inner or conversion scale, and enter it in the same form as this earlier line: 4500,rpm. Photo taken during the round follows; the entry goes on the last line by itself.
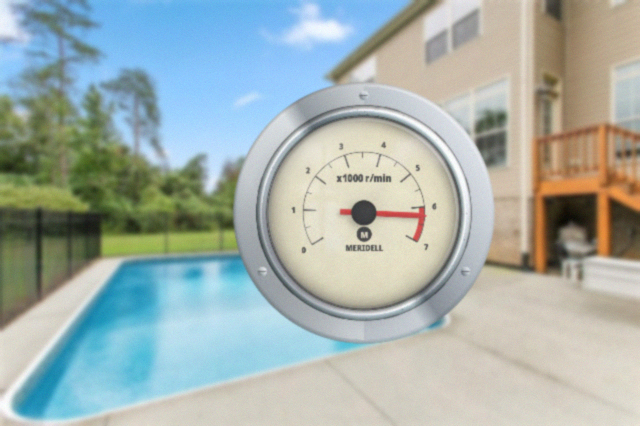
6250,rpm
